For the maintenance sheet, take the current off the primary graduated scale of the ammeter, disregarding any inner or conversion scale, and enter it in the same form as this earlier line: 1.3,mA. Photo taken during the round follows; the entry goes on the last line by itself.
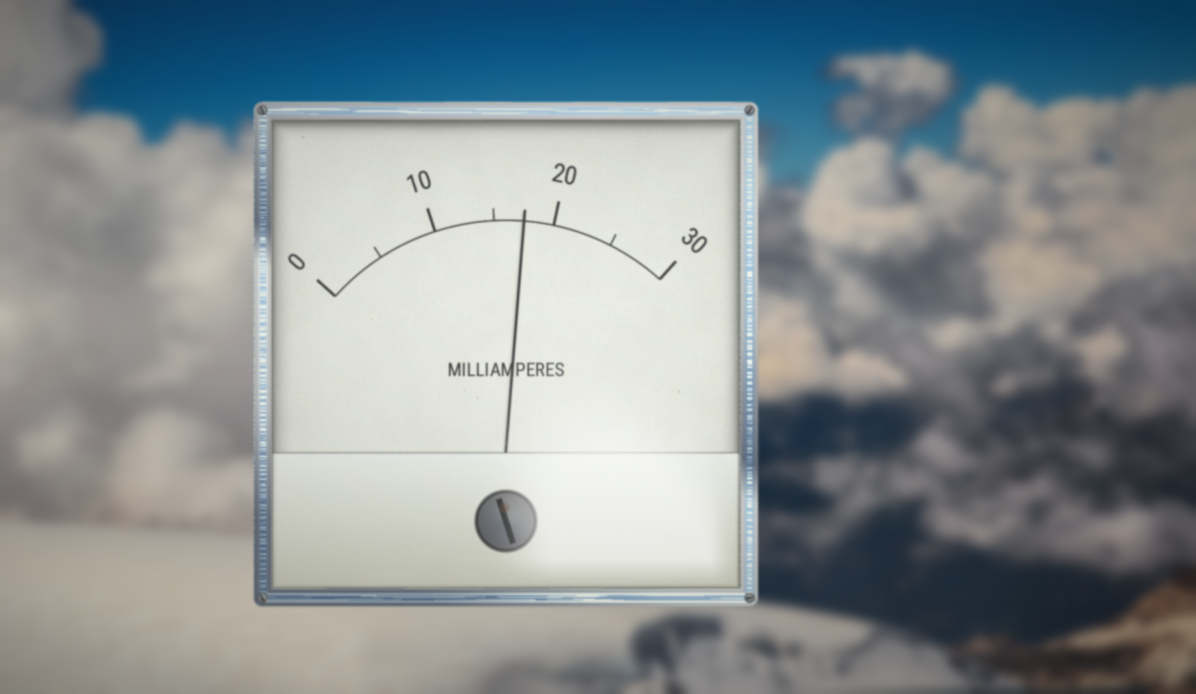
17.5,mA
